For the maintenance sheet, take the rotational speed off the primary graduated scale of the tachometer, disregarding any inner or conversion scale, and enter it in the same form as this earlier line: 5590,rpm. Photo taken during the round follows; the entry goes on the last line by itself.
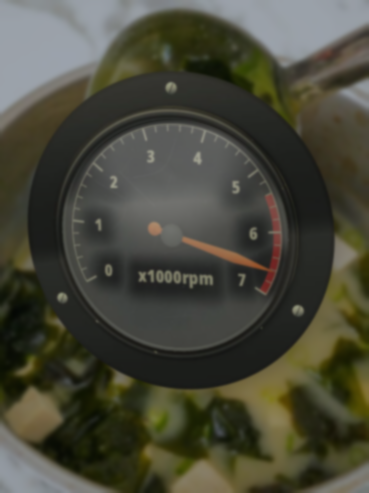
6600,rpm
